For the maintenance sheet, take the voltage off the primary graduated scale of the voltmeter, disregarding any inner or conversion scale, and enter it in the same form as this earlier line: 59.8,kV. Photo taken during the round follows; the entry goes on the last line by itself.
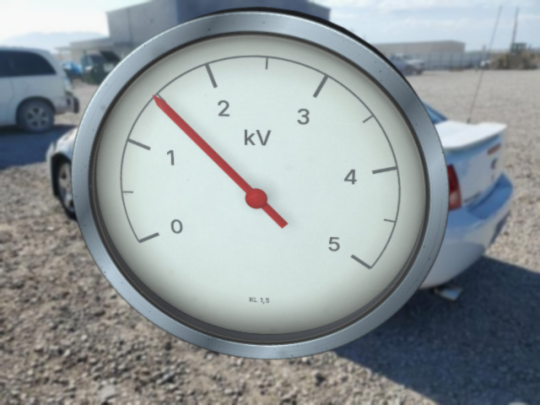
1.5,kV
